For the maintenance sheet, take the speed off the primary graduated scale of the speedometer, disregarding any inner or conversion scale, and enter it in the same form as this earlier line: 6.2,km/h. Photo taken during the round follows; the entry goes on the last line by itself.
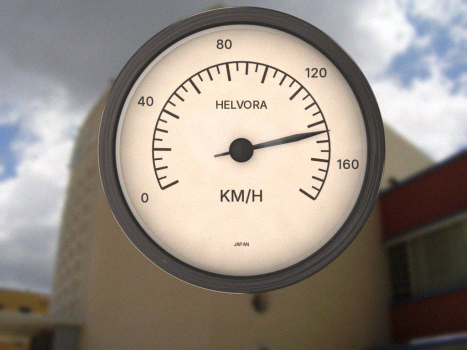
145,km/h
